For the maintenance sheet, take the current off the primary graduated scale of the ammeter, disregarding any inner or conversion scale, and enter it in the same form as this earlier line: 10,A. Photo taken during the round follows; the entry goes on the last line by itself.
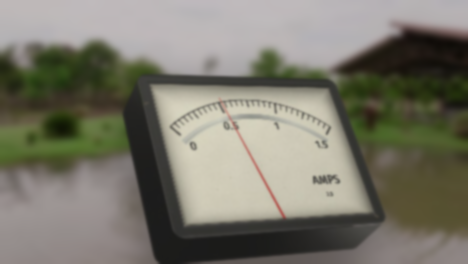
0.5,A
